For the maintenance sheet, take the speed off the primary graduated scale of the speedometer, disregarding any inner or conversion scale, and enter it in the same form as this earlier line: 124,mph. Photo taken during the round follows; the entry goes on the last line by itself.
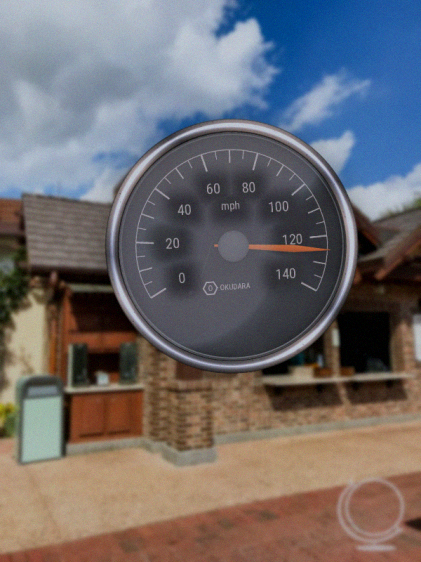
125,mph
